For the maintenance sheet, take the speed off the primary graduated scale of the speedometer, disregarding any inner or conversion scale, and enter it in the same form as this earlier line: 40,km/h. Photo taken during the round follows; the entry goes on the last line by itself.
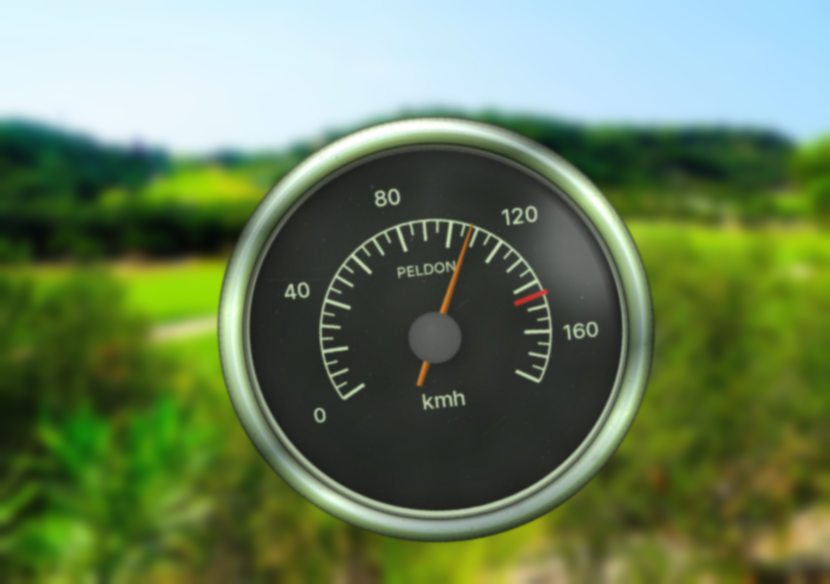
107.5,km/h
